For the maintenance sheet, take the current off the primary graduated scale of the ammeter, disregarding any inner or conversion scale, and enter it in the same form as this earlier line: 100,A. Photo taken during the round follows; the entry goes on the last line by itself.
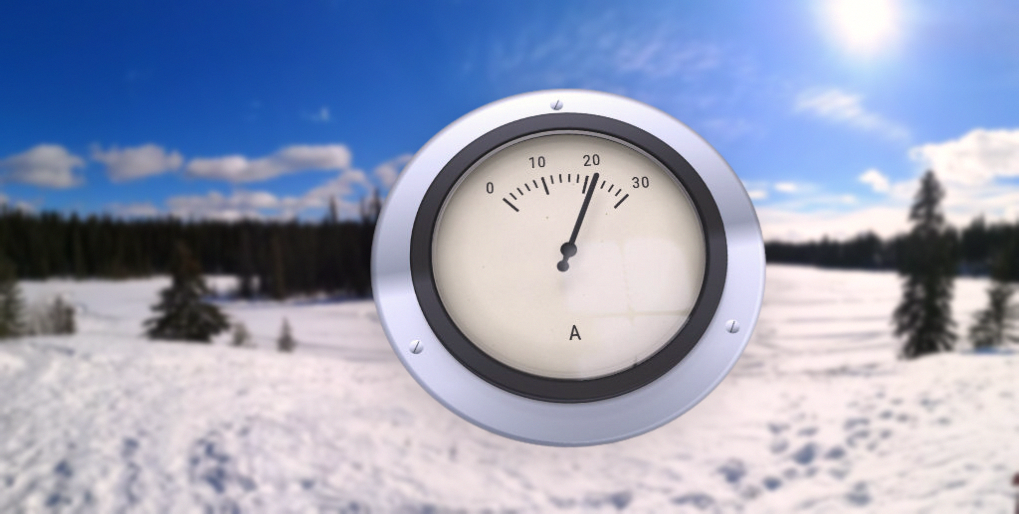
22,A
